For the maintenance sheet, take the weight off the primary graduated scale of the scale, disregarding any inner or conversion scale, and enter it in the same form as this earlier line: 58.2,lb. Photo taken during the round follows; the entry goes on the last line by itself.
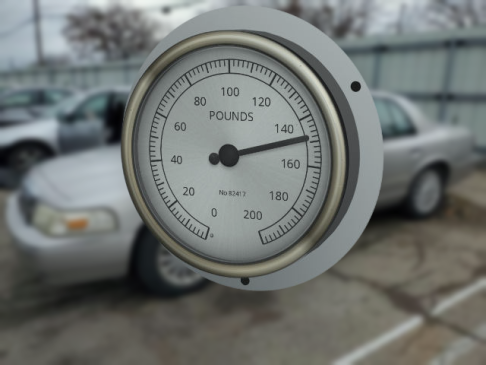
148,lb
